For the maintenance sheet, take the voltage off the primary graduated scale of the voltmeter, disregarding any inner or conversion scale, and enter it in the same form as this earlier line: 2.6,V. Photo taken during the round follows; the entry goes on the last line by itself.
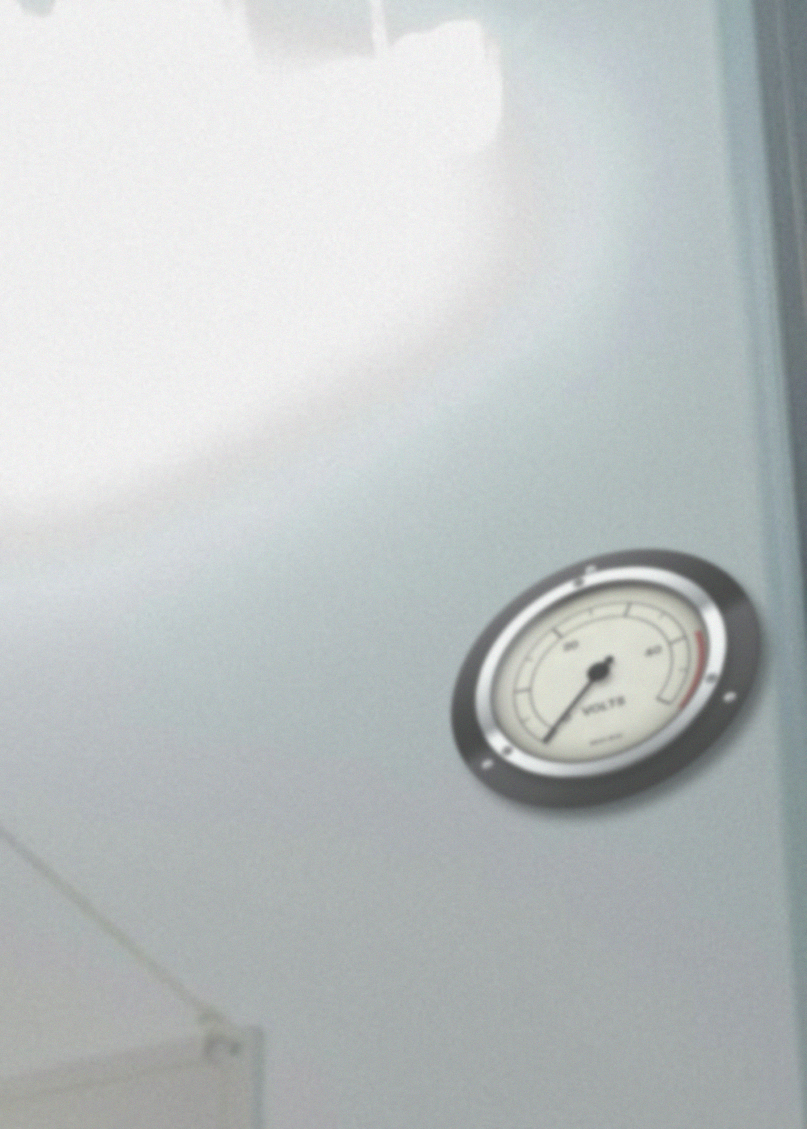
0,V
